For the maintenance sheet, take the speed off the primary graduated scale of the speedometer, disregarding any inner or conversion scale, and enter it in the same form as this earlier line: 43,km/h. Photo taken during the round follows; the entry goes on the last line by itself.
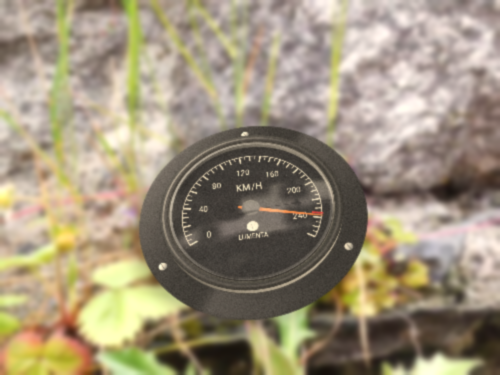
240,km/h
